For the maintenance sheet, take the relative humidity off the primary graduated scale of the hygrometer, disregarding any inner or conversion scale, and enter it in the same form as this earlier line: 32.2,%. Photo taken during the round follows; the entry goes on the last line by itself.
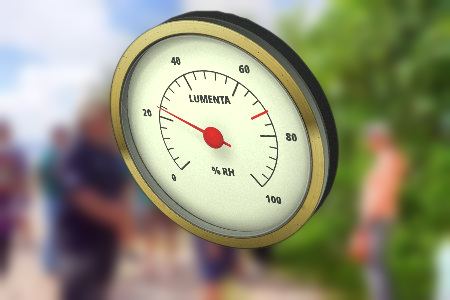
24,%
